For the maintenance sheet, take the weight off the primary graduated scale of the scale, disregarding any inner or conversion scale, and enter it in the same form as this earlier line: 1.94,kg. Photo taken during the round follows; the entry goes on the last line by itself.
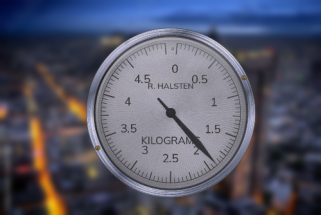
1.9,kg
